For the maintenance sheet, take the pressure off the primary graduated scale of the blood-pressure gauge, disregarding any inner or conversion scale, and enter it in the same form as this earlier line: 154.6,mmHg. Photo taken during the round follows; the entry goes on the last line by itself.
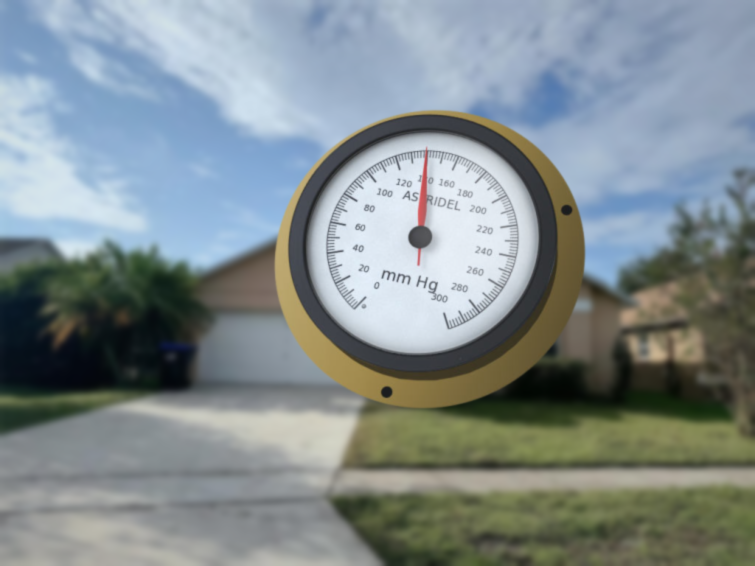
140,mmHg
